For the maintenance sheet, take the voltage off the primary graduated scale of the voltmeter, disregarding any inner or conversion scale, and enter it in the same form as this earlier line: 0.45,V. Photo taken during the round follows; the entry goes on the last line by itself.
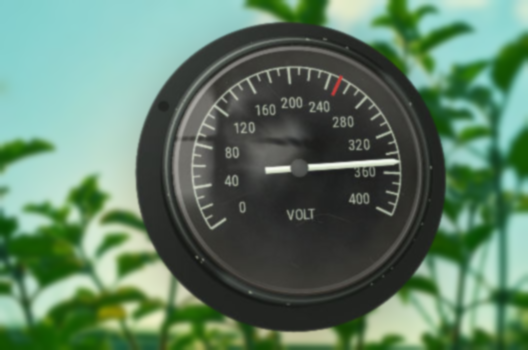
350,V
